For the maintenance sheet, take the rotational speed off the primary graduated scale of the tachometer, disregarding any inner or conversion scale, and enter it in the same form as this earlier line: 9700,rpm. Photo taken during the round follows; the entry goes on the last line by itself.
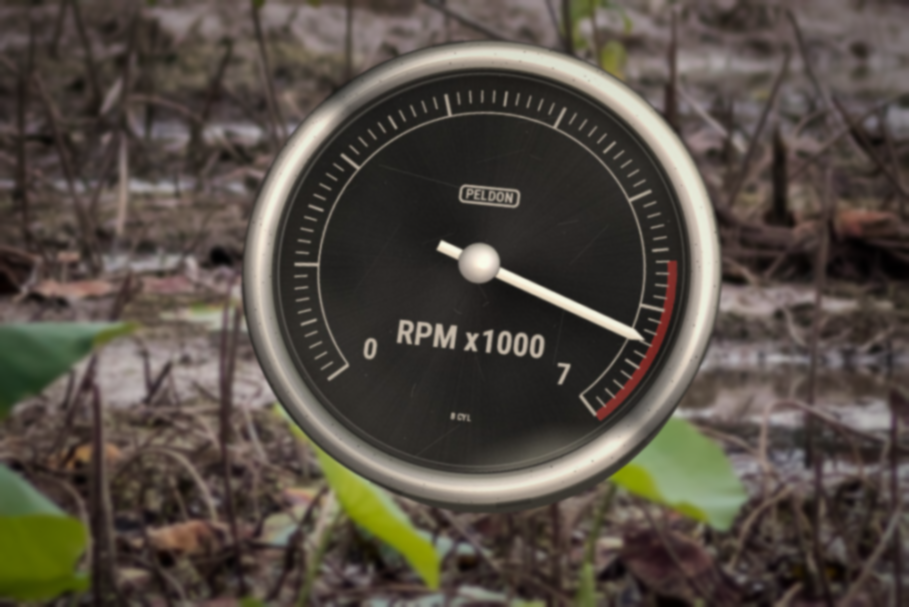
6300,rpm
